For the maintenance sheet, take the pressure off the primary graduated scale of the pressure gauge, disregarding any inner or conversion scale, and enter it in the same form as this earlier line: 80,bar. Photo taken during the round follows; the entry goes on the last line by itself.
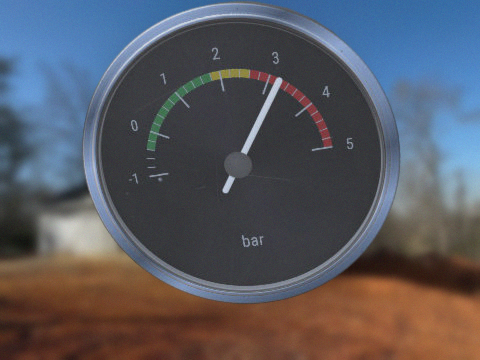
3.2,bar
